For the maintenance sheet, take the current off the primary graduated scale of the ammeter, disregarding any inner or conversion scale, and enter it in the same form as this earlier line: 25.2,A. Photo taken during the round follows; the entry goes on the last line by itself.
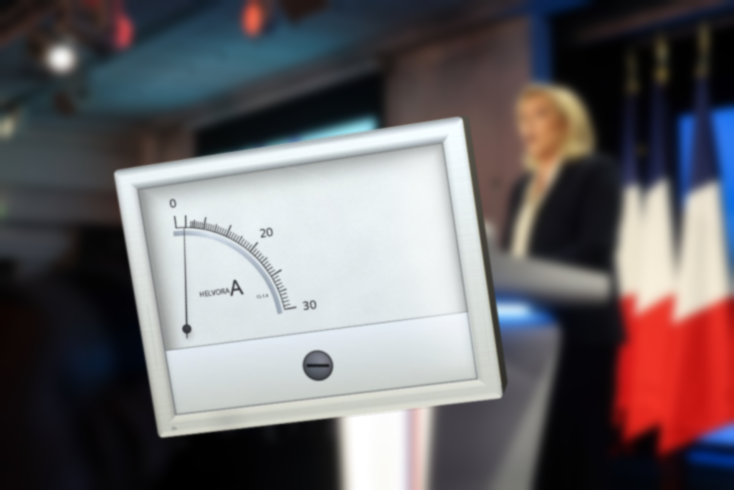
5,A
